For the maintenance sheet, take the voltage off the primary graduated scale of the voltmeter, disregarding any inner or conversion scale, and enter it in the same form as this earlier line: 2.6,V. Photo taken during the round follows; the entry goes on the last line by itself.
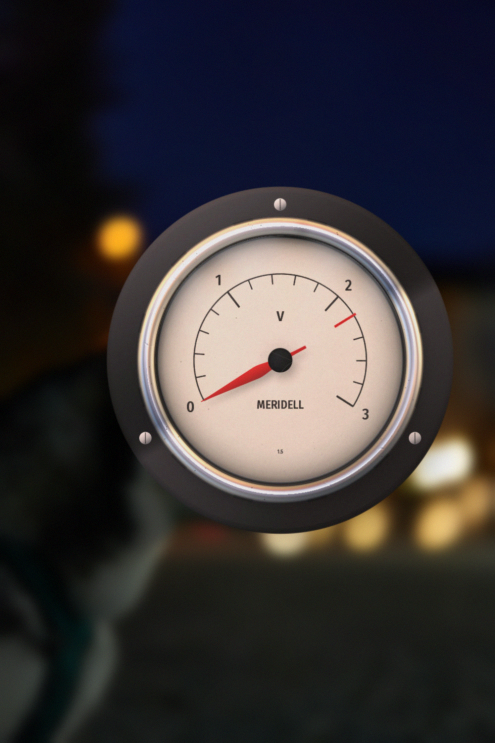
0,V
